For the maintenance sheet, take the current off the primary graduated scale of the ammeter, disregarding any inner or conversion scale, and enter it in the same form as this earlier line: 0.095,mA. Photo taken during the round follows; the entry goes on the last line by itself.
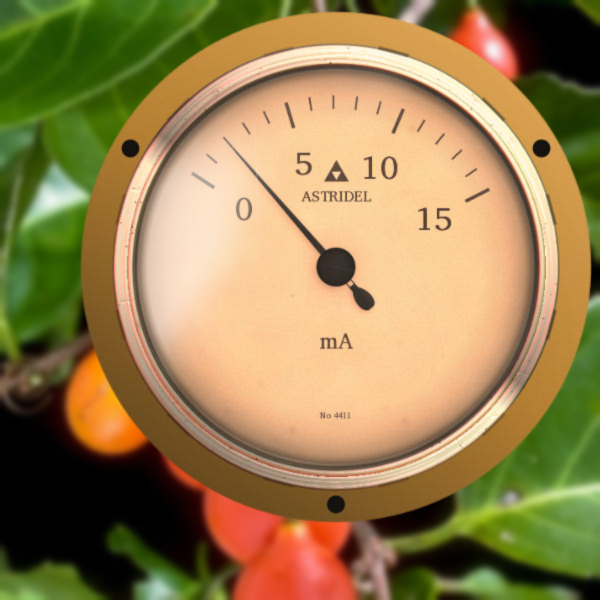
2,mA
